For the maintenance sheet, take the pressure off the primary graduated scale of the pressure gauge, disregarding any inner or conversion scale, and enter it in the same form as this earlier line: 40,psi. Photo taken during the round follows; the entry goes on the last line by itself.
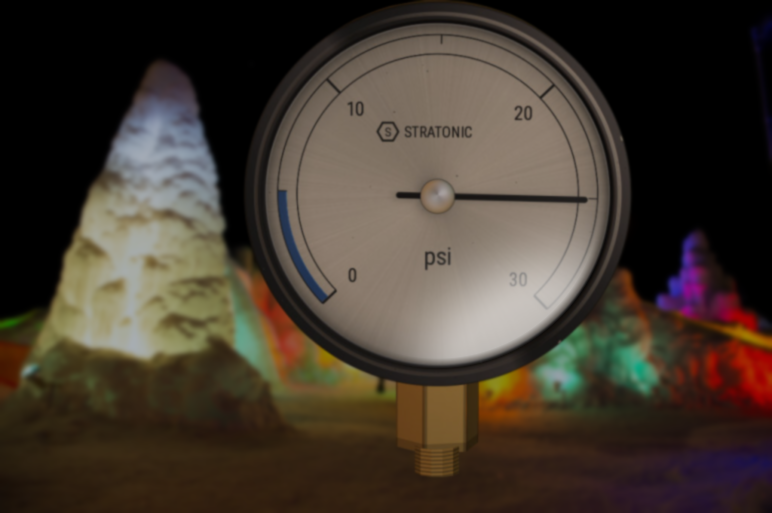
25,psi
